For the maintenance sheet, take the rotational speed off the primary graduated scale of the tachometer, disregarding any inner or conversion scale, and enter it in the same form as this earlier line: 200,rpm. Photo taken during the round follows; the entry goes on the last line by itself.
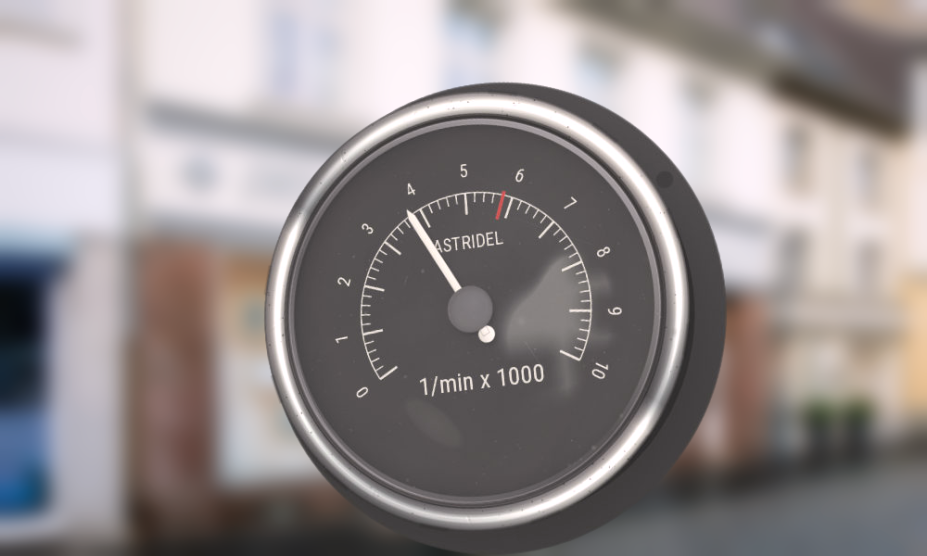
3800,rpm
